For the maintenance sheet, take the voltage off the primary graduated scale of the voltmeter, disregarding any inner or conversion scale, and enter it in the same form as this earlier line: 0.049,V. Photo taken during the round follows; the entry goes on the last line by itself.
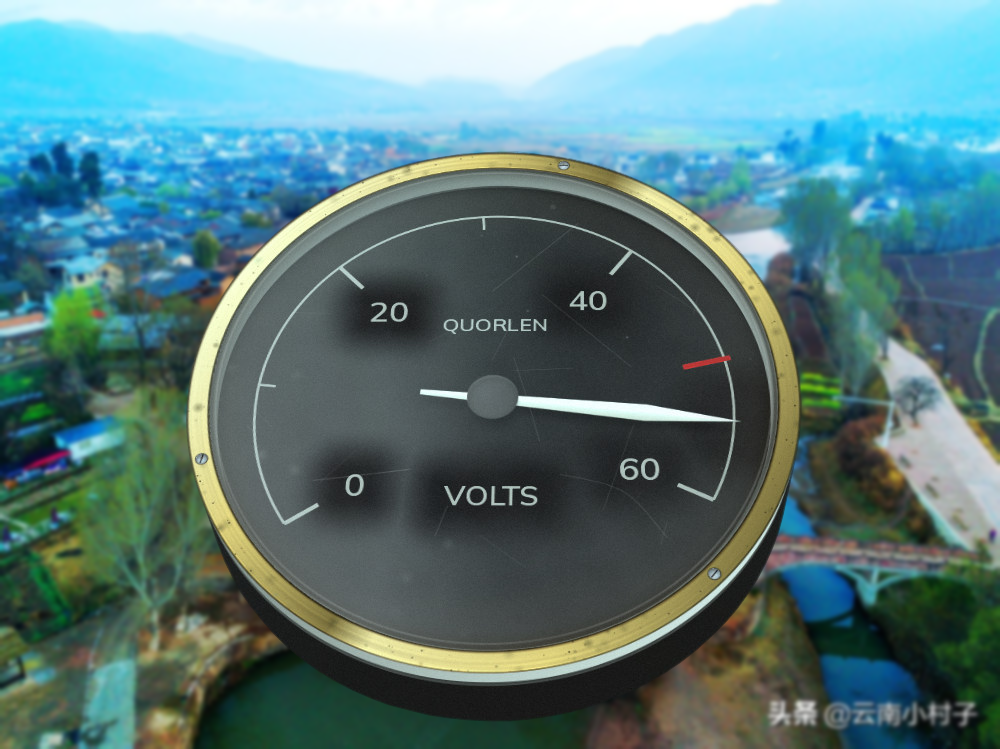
55,V
